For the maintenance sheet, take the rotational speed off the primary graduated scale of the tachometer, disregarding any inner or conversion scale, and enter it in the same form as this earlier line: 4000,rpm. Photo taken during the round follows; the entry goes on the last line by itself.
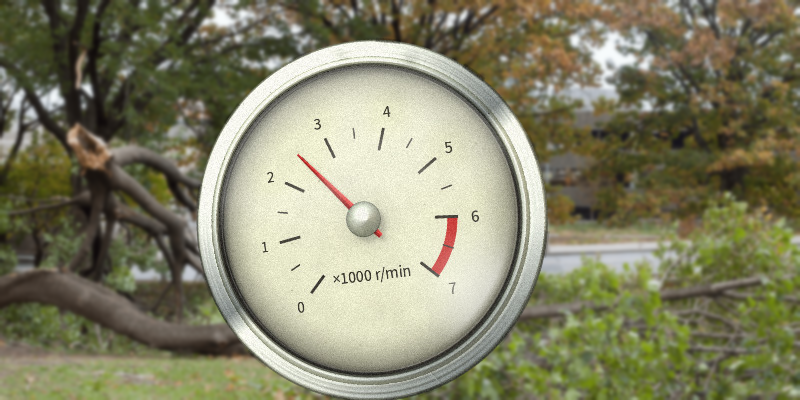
2500,rpm
